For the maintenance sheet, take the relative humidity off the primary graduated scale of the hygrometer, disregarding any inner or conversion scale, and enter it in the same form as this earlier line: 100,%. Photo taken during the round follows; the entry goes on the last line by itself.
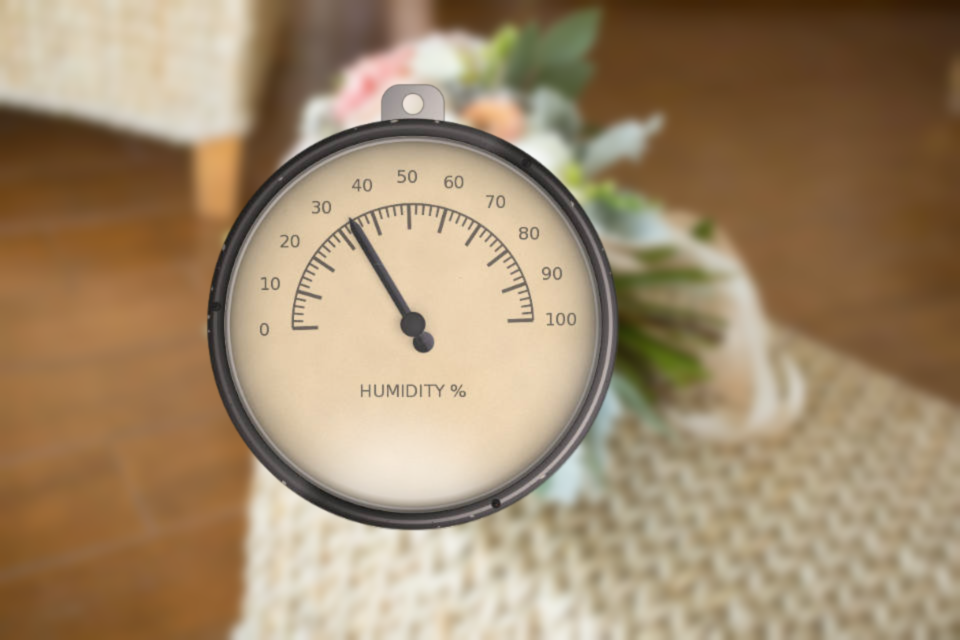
34,%
